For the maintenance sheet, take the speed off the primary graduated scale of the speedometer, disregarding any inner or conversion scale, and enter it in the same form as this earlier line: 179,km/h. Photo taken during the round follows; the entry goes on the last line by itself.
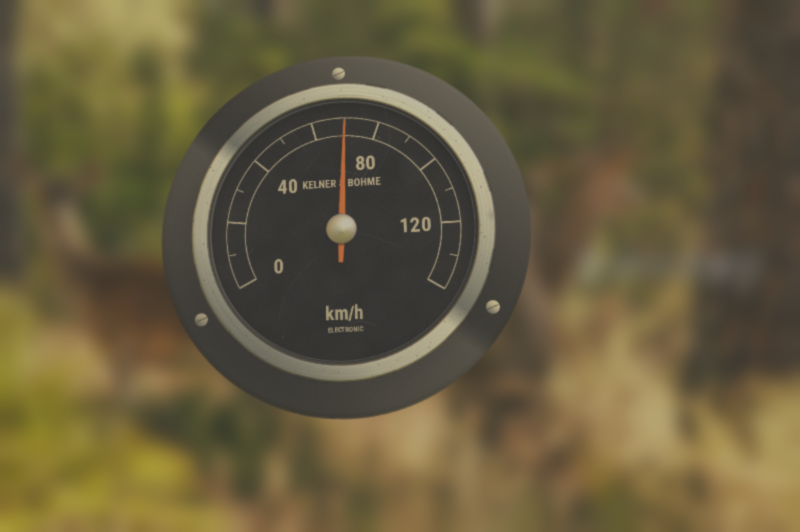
70,km/h
